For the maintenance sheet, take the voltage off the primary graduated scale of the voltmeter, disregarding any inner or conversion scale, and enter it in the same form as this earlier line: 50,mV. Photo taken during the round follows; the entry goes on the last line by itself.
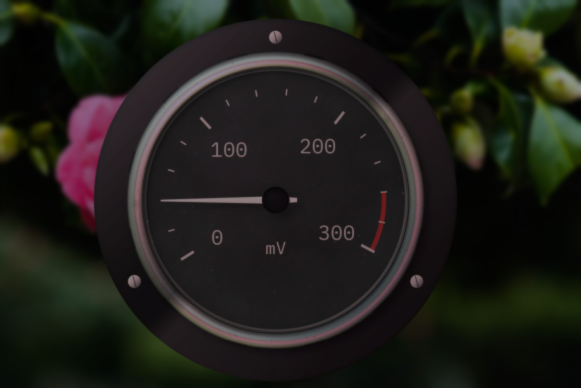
40,mV
